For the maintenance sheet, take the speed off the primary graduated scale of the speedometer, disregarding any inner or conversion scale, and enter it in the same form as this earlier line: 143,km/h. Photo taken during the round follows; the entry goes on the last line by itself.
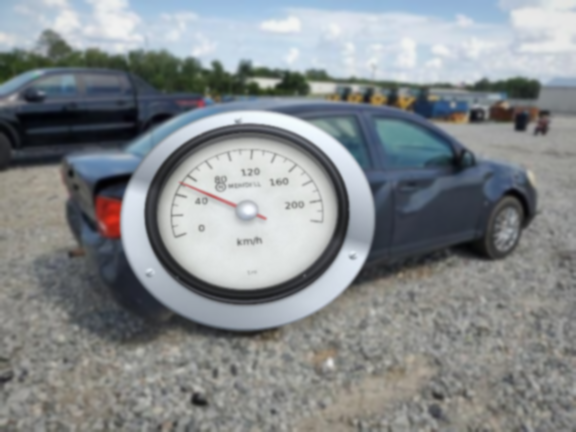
50,km/h
